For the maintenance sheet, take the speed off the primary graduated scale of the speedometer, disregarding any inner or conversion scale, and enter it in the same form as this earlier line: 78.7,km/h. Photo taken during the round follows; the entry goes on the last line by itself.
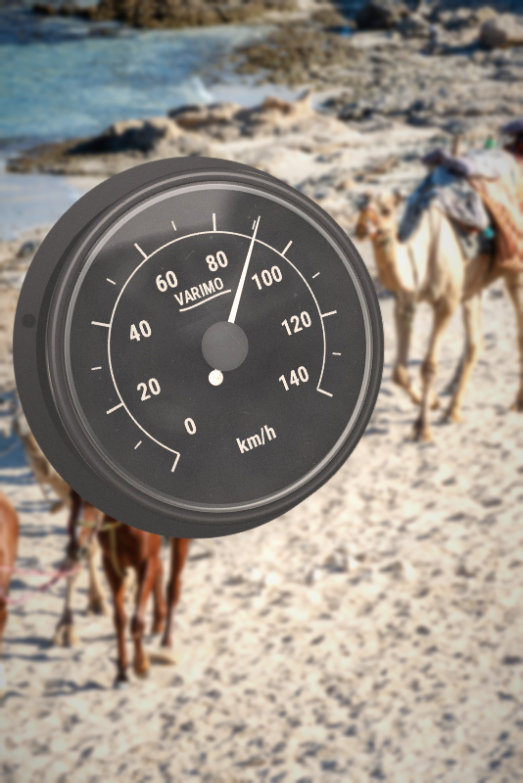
90,km/h
